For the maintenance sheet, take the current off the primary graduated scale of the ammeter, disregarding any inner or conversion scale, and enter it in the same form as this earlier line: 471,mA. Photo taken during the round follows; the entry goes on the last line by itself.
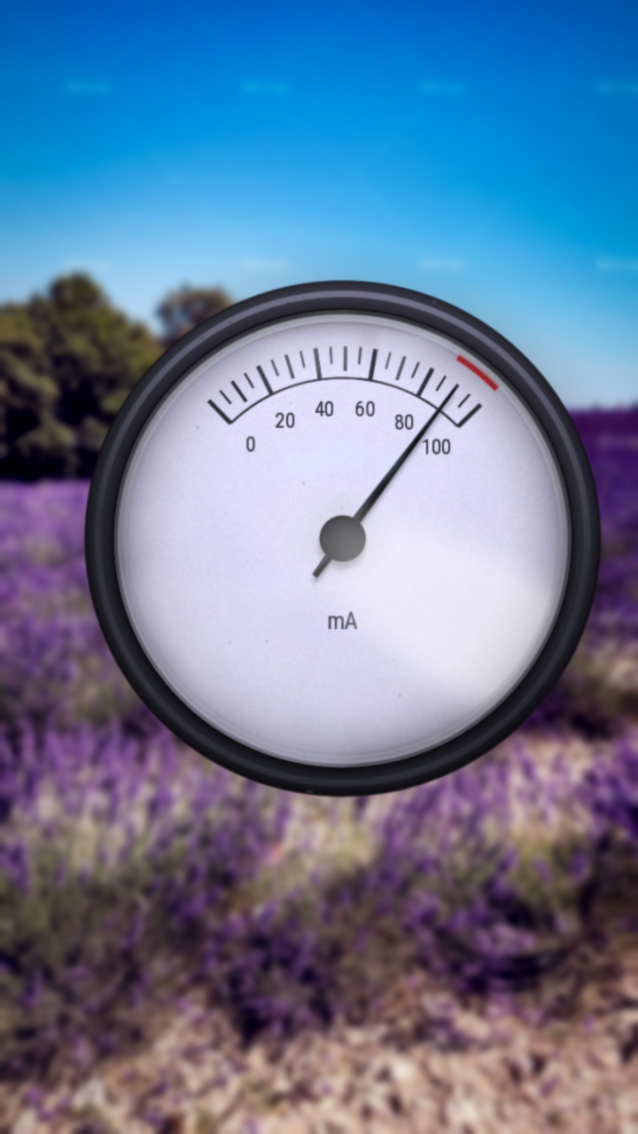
90,mA
